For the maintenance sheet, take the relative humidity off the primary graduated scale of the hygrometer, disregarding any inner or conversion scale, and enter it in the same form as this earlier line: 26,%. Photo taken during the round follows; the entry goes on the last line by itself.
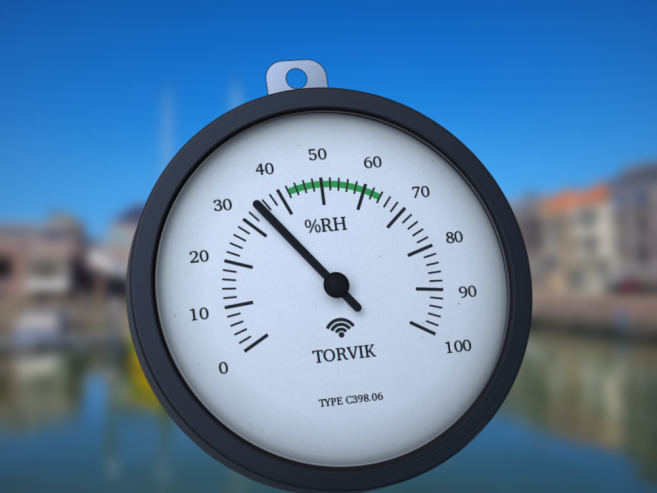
34,%
